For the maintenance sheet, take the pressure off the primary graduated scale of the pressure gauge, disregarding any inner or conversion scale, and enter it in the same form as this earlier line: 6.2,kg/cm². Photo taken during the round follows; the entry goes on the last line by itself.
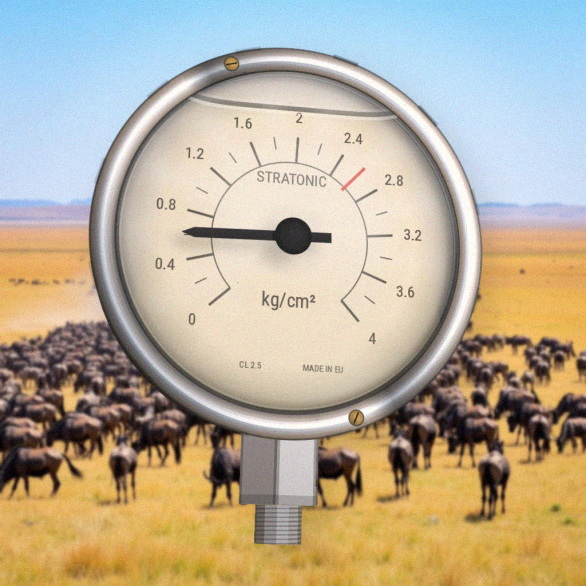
0.6,kg/cm²
